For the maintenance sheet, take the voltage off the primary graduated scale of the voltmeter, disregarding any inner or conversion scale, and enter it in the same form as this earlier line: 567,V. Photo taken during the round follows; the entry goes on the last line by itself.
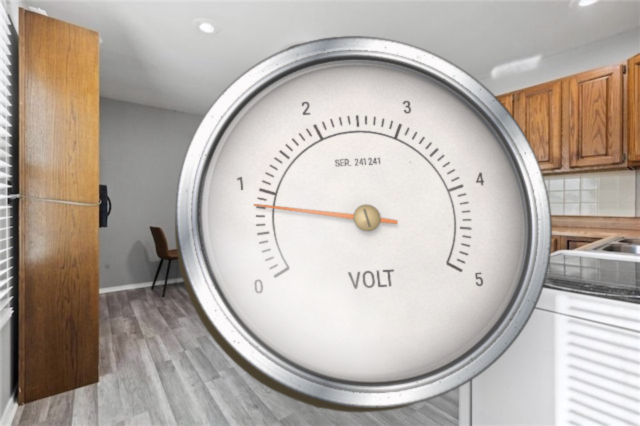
0.8,V
